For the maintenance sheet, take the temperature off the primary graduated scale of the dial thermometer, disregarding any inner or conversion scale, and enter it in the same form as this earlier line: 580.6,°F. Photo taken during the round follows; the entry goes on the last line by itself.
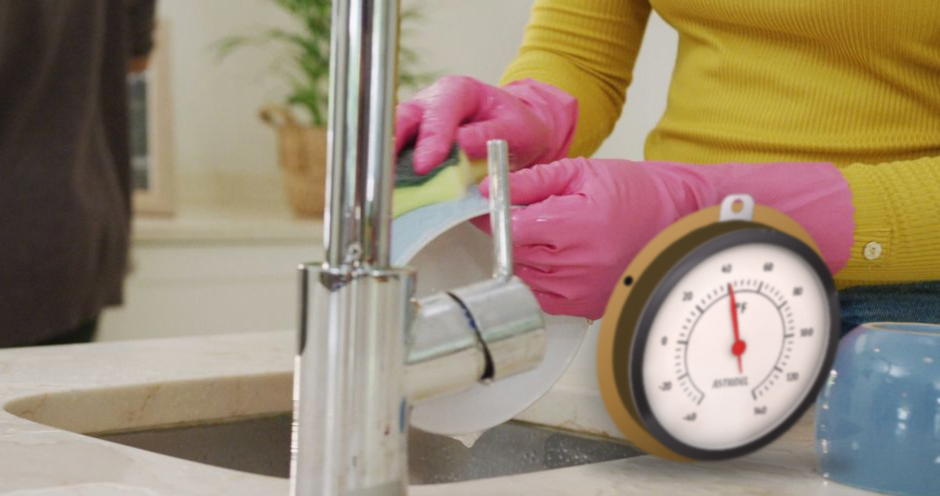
40,°F
